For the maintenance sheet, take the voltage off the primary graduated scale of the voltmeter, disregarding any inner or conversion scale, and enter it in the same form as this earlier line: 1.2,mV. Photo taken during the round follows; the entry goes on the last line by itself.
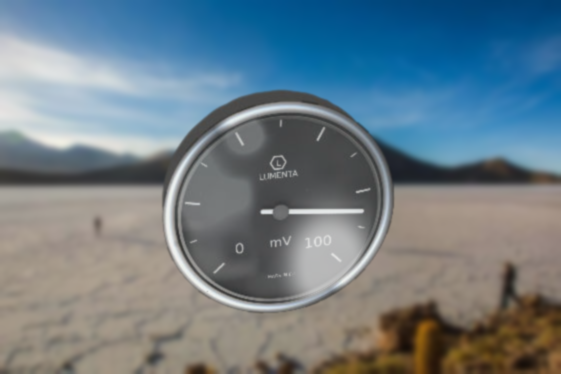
85,mV
